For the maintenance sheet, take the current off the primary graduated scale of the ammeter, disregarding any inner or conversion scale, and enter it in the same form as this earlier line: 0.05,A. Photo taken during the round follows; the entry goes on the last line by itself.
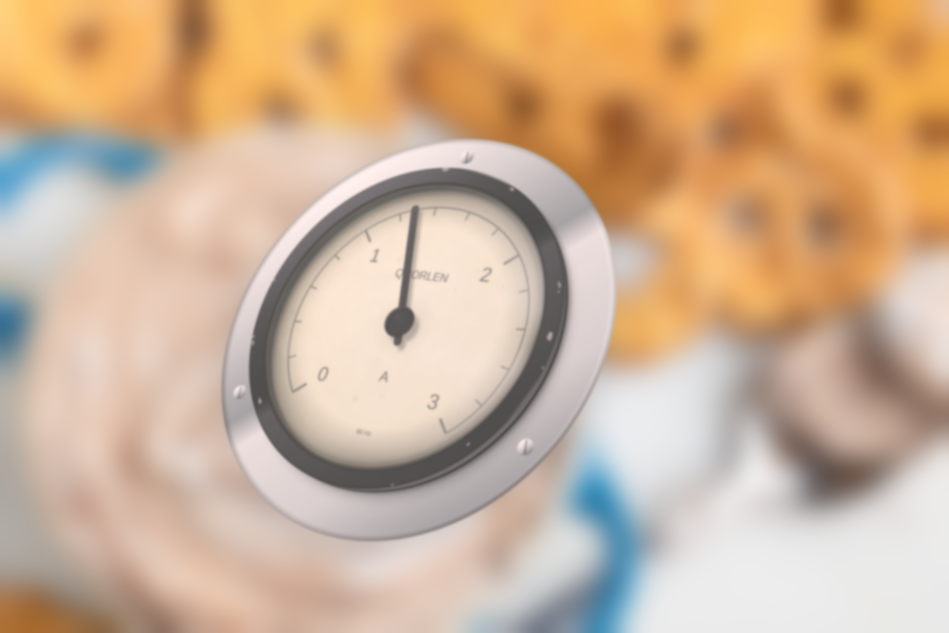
1.3,A
